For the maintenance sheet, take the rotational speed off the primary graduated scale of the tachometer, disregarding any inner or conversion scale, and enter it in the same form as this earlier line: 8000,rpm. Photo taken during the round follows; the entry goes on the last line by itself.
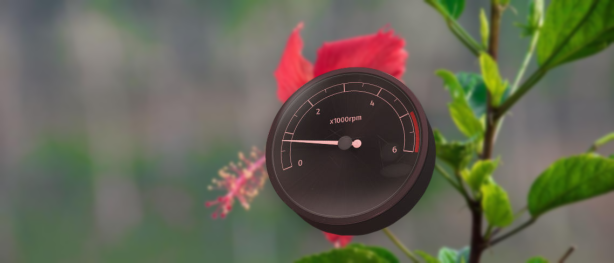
750,rpm
